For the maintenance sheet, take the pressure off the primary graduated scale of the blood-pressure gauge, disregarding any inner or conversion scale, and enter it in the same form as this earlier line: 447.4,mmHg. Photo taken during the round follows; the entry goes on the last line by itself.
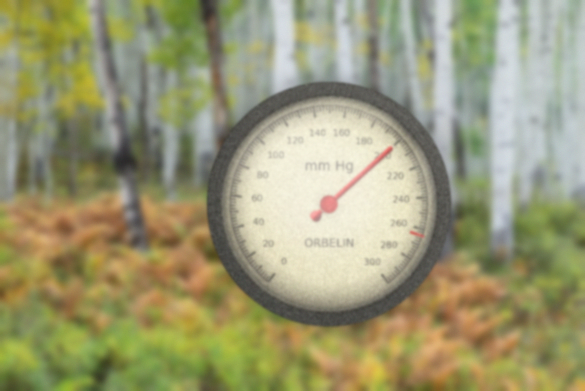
200,mmHg
